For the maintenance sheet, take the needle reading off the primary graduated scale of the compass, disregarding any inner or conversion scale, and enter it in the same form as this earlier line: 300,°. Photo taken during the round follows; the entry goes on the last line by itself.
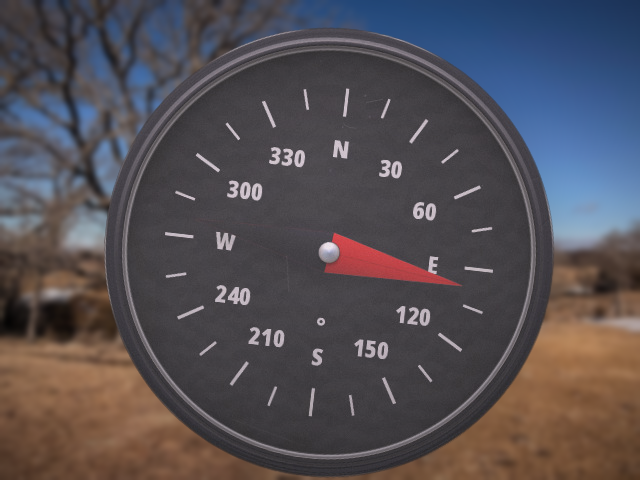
97.5,°
